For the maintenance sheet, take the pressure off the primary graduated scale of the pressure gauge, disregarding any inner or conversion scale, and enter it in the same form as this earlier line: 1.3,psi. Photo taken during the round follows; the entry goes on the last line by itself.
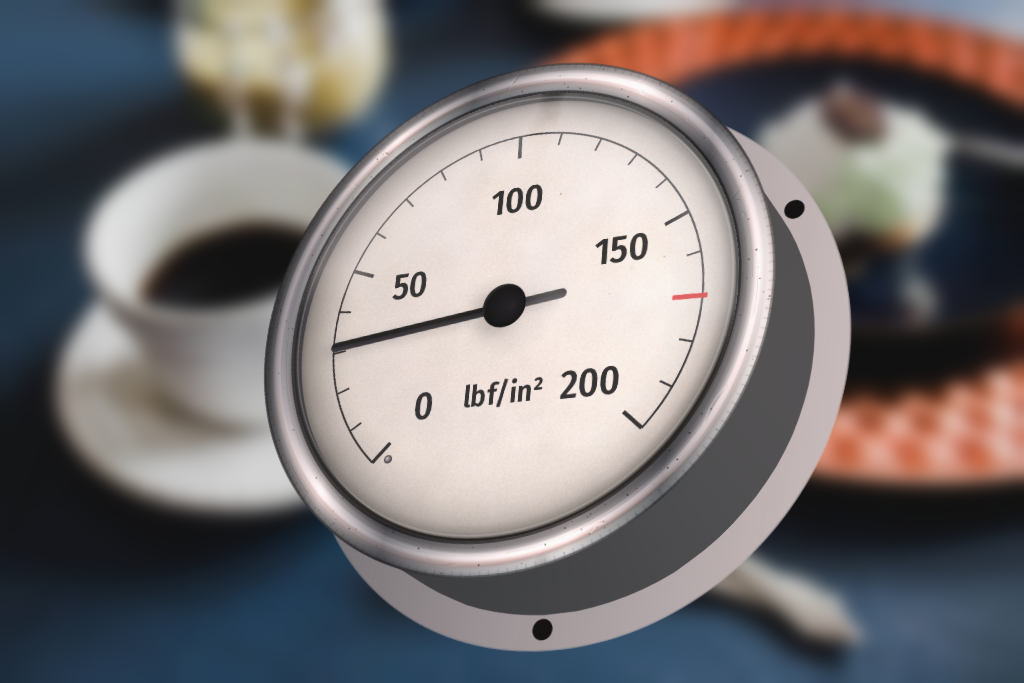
30,psi
